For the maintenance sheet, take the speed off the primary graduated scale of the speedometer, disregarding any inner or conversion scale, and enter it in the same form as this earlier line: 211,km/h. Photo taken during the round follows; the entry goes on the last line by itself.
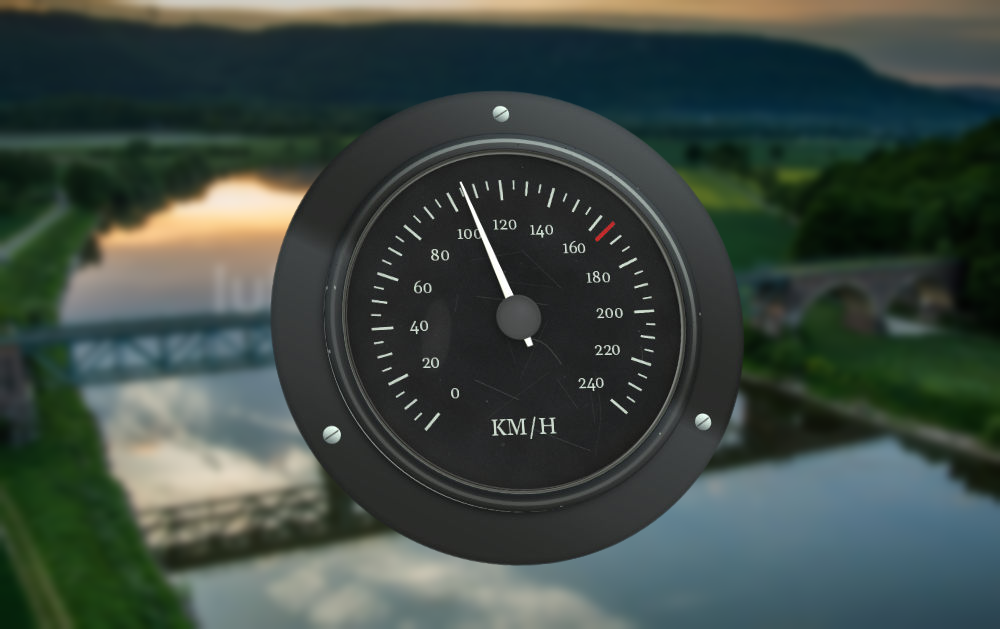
105,km/h
